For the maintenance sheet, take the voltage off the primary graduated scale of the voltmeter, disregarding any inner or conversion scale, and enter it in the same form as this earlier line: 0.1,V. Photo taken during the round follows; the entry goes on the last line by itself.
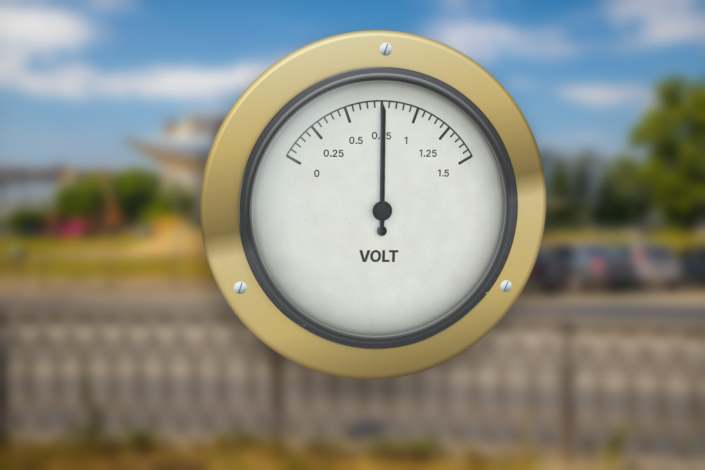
0.75,V
